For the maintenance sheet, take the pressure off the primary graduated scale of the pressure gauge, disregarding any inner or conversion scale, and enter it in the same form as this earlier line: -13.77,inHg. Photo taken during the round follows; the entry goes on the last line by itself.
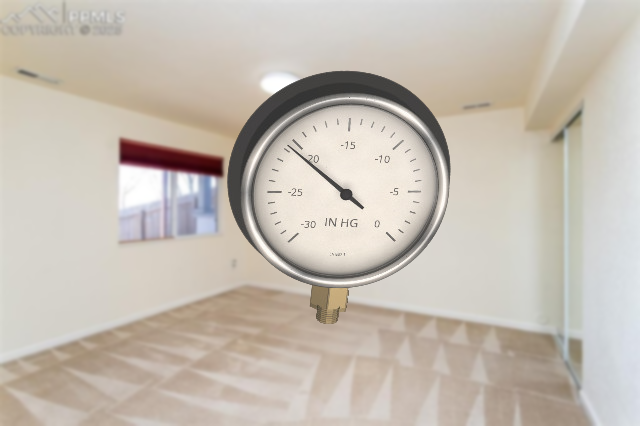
-20.5,inHg
